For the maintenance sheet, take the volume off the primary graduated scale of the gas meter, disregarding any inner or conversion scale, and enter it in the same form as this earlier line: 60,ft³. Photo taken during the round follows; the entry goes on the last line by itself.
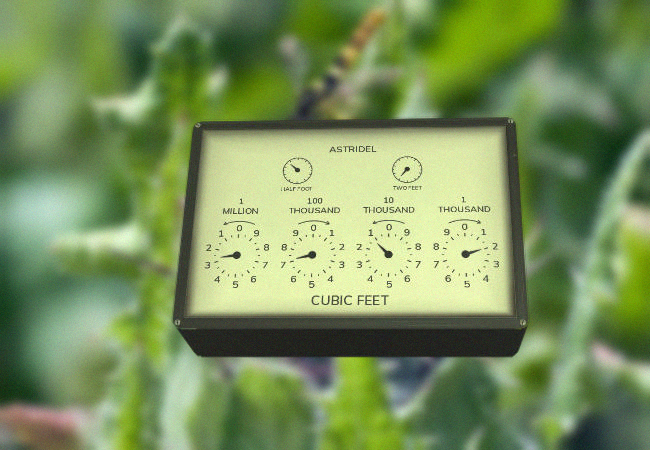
271200,ft³
